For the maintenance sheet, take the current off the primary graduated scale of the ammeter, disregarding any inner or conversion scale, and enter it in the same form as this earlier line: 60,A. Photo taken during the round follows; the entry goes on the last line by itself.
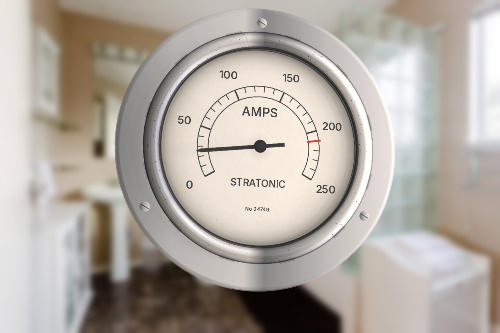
25,A
